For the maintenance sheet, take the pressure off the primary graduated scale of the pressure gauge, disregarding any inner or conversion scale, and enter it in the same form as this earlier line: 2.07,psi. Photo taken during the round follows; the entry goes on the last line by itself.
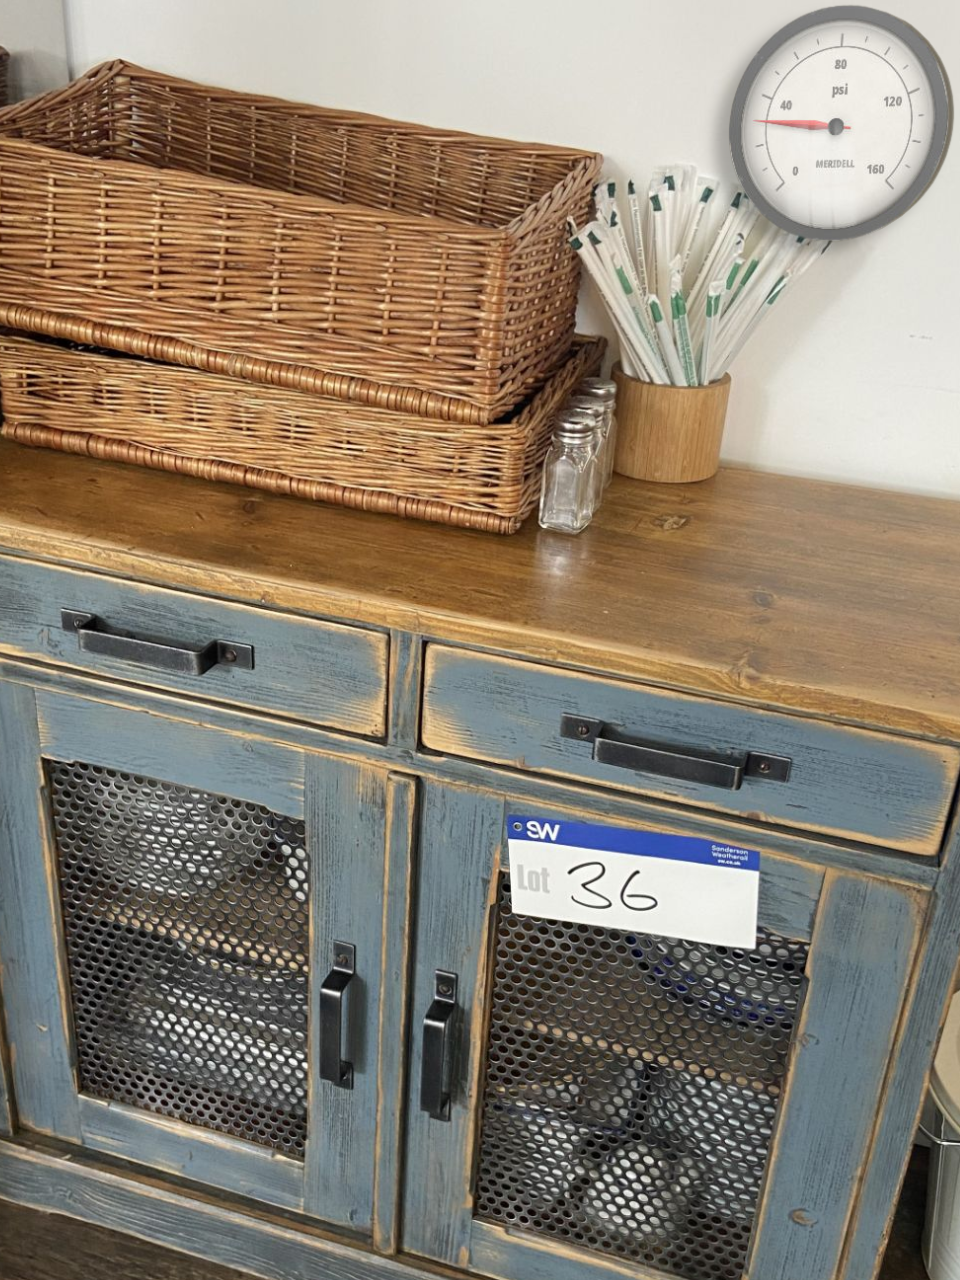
30,psi
